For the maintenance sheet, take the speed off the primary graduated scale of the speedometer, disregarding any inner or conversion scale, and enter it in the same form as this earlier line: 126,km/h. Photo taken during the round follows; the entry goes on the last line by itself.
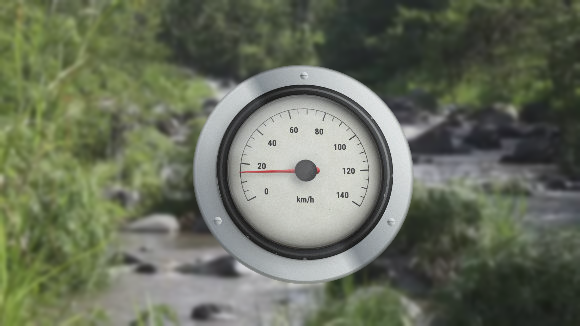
15,km/h
